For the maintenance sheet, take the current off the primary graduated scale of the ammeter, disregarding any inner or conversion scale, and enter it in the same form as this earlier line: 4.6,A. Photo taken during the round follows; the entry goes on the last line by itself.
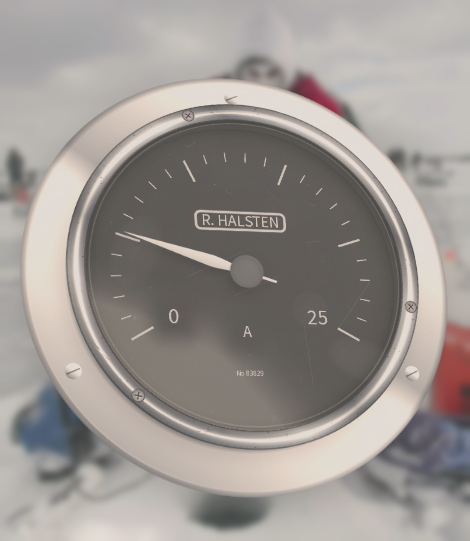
5,A
